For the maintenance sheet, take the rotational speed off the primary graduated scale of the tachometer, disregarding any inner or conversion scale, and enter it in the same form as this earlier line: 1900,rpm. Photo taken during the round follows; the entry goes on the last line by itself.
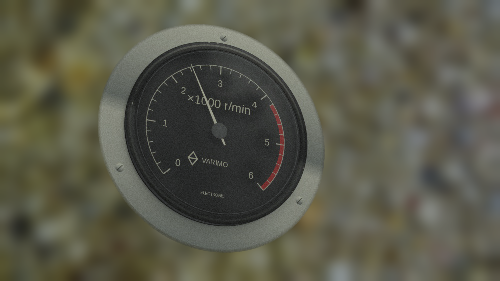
2400,rpm
